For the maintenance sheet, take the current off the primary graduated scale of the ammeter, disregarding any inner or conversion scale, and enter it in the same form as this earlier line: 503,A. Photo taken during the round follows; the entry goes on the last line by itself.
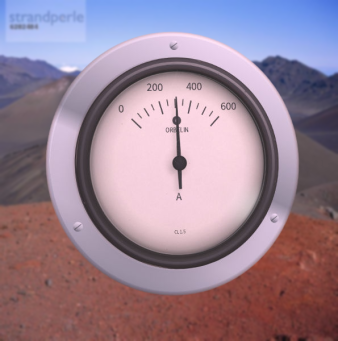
300,A
